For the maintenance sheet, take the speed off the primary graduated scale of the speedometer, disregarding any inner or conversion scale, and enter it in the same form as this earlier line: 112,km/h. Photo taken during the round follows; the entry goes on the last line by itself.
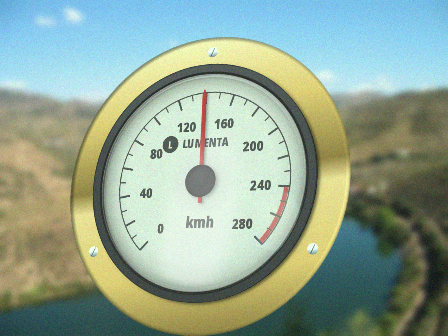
140,km/h
